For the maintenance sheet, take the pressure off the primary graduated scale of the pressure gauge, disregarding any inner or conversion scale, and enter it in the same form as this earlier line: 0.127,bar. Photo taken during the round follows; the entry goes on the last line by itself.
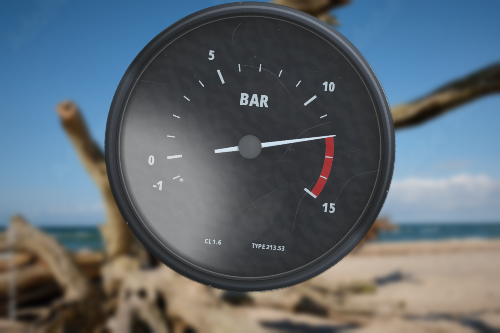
12,bar
